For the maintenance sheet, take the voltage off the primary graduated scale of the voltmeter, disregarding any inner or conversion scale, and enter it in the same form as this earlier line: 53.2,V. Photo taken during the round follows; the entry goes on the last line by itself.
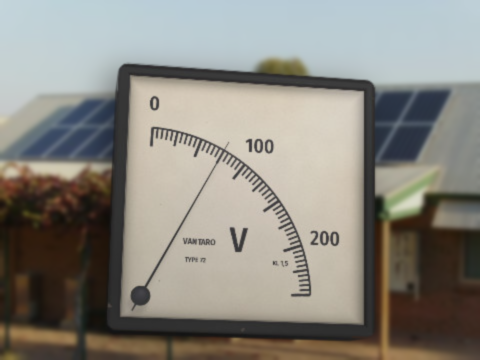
75,V
